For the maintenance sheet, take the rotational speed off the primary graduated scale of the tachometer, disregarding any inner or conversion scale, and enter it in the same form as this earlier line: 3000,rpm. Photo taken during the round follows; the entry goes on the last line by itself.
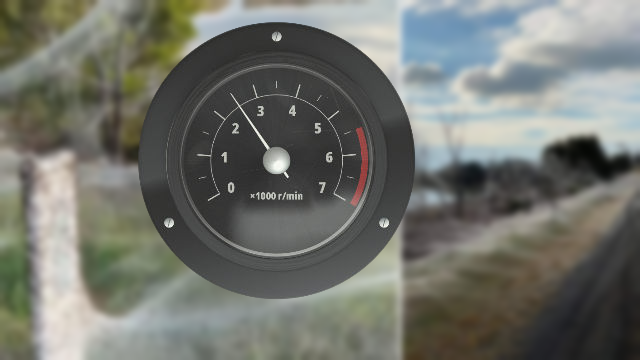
2500,rpm
